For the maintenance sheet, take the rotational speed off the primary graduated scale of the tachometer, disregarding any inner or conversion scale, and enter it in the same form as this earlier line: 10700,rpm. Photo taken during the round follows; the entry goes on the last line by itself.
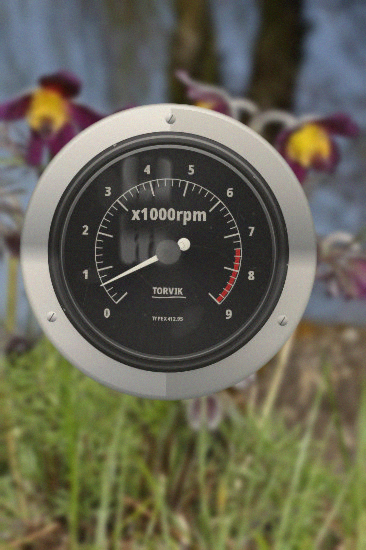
600,rpm
